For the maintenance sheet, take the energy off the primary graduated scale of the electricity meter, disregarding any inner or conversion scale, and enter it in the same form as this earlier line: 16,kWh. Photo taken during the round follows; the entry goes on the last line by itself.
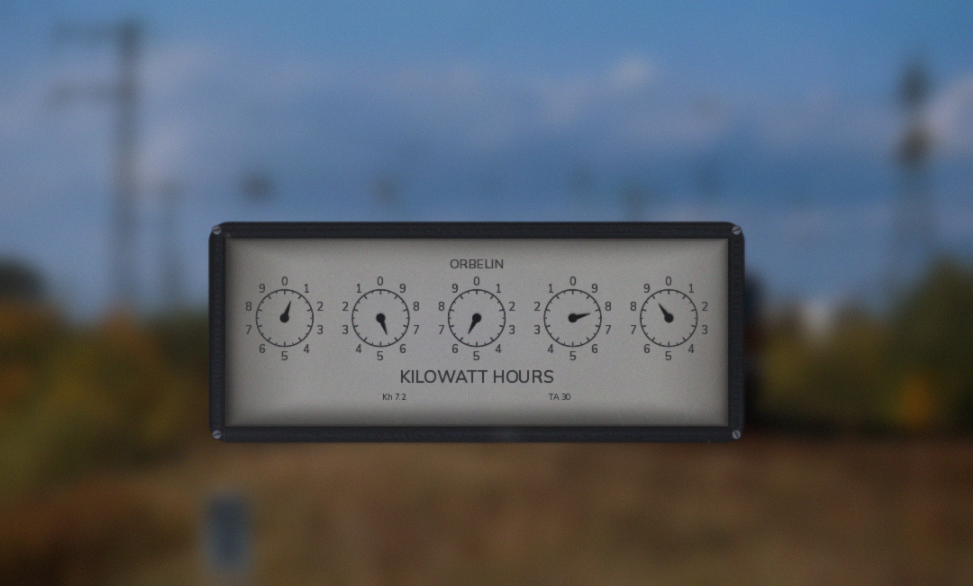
5579,kWh
